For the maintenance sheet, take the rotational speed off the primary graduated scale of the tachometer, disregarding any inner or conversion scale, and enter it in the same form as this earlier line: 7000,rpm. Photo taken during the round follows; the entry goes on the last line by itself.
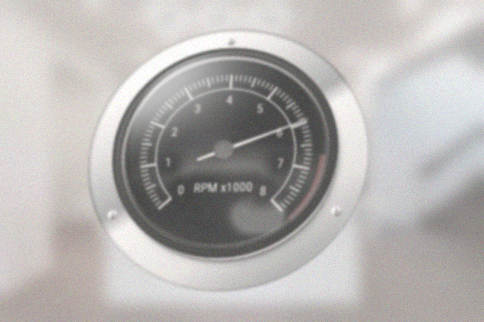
6000,rpm
